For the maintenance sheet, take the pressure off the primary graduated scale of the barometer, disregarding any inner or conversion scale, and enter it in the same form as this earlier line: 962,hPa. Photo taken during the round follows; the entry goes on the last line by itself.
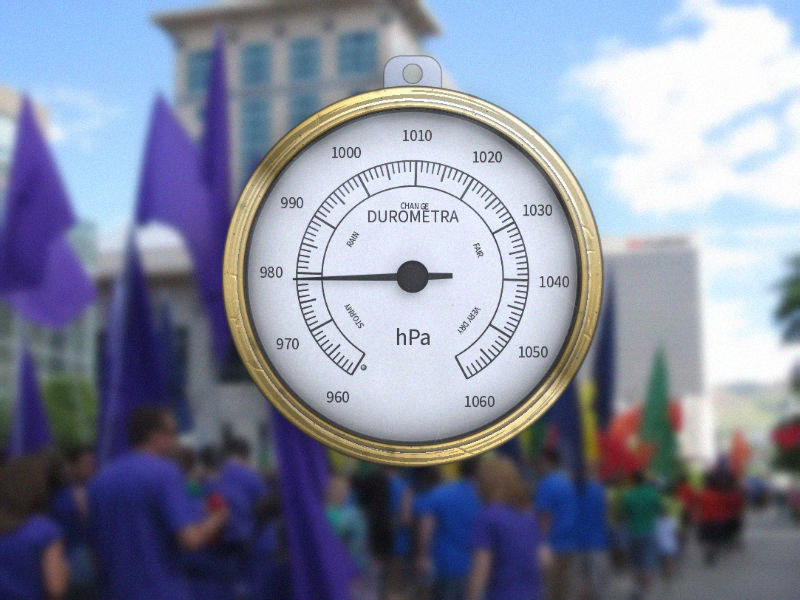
979,hPa
